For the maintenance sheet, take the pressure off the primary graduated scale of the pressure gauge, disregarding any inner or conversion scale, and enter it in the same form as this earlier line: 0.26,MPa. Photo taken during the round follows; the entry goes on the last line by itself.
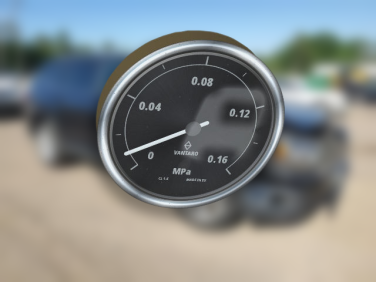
0.01,MPa
